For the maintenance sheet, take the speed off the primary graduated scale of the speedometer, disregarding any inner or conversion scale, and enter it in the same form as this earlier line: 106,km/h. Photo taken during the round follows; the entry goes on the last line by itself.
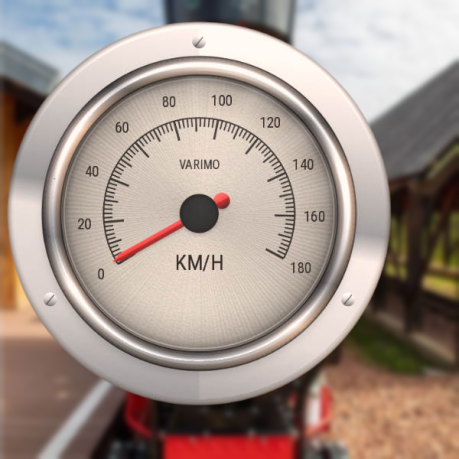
2,km/h
